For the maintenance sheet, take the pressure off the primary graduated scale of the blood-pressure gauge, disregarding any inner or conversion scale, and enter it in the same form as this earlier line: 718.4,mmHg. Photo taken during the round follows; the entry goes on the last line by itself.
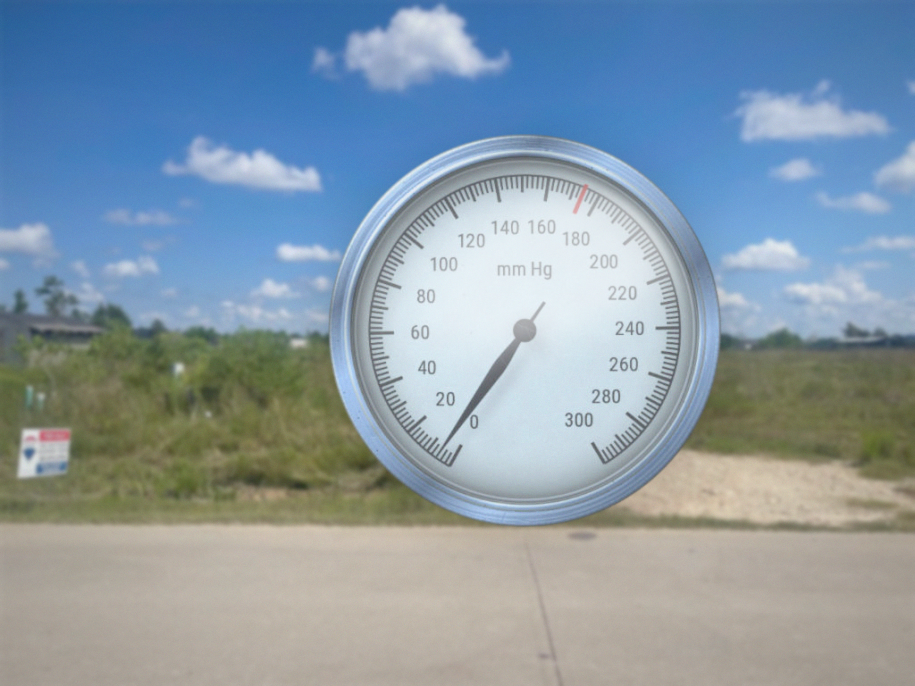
6,mmHg
